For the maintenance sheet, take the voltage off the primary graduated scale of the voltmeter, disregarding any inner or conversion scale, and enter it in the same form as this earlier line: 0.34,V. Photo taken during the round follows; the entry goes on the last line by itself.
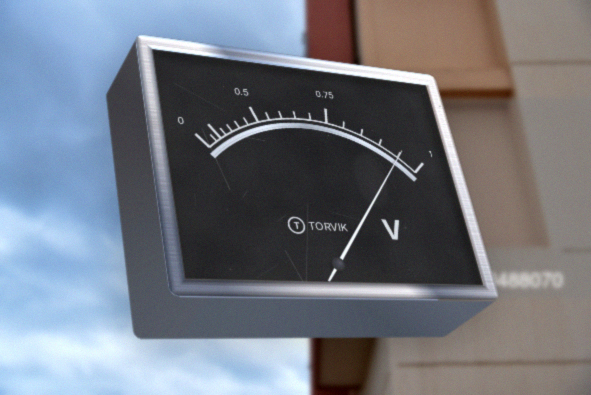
0.95,V
